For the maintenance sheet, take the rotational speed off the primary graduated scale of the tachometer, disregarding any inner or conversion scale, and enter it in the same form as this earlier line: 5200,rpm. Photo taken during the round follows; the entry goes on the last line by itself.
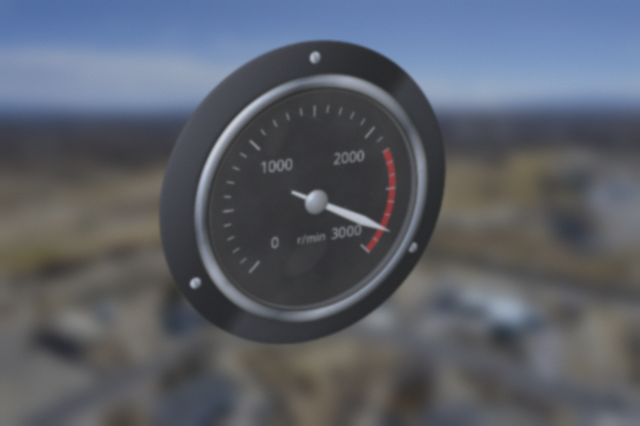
2800,rpm
